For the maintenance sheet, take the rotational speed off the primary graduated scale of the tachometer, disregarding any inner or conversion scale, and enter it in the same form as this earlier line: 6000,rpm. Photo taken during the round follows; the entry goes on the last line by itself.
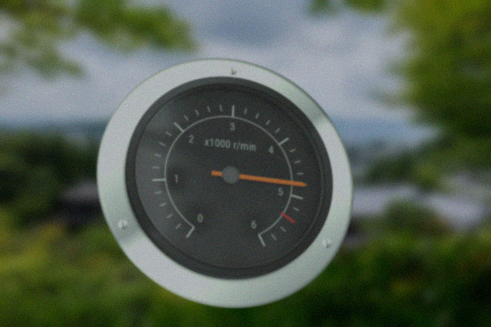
4800,rpm
